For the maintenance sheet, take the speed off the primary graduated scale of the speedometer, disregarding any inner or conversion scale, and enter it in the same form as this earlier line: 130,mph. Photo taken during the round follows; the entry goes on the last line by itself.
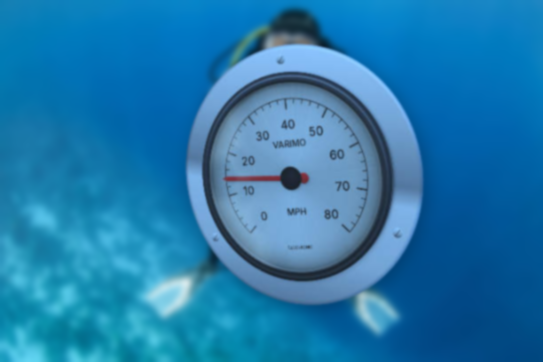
14,mph
